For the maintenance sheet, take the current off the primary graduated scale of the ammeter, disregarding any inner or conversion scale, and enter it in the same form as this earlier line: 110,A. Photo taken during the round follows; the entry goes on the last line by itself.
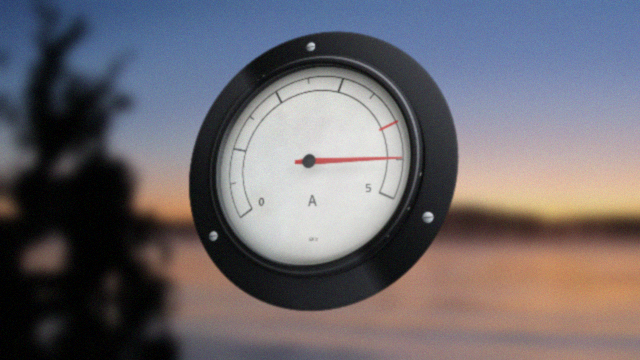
4.5,A
